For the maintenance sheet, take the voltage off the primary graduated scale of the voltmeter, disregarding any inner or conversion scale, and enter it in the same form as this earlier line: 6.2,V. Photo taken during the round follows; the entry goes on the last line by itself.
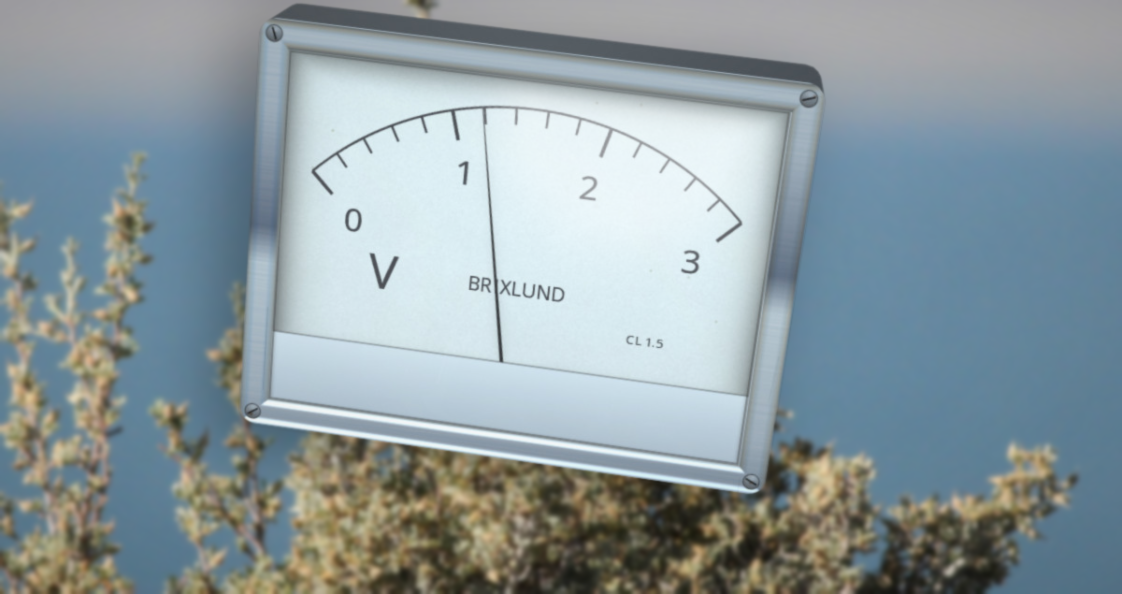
1.2,V
